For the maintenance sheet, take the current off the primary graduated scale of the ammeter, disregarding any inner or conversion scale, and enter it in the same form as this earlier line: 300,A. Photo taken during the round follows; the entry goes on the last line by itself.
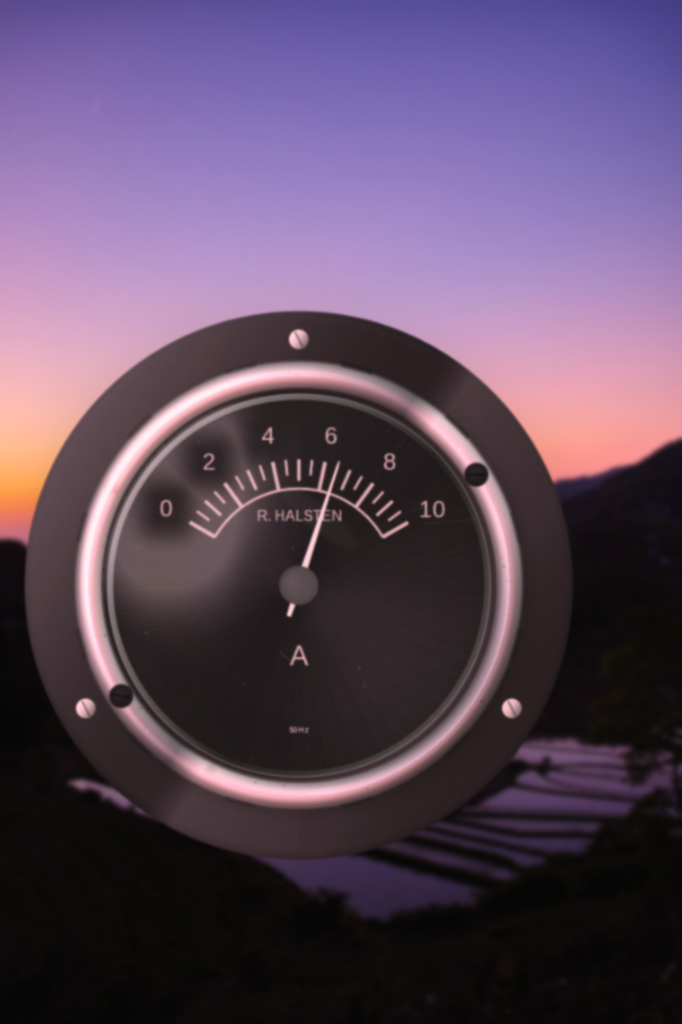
6.5,A
